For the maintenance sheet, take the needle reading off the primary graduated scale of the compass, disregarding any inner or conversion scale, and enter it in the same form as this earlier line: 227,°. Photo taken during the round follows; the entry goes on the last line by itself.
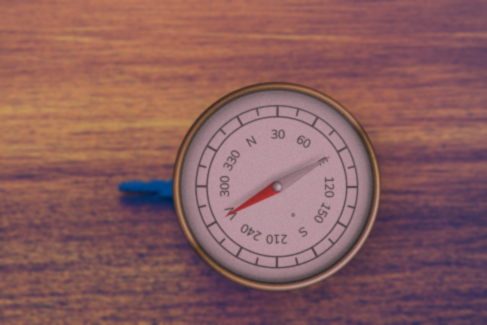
270,°
